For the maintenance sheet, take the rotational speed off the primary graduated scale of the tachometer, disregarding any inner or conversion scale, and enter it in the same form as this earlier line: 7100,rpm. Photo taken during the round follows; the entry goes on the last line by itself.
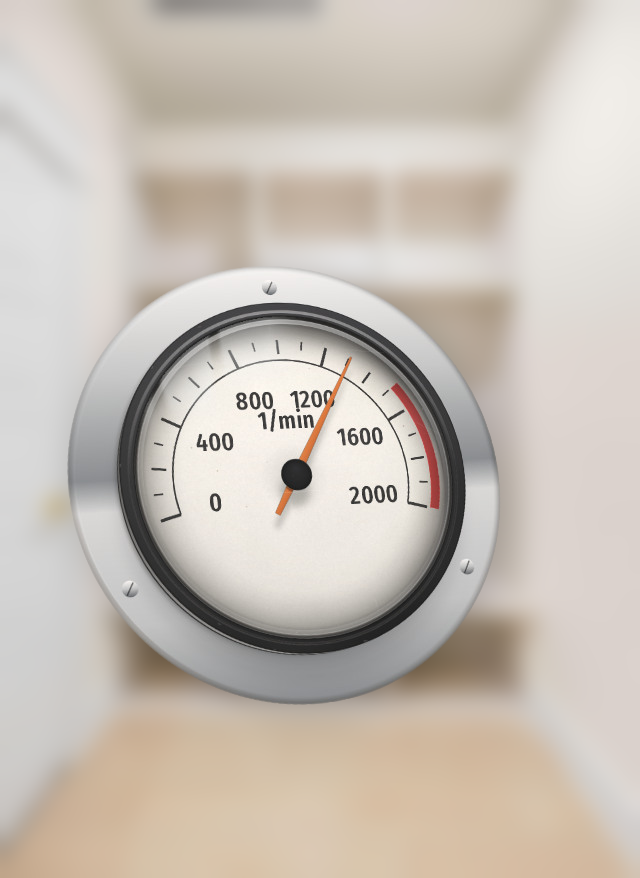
1300,rpm
